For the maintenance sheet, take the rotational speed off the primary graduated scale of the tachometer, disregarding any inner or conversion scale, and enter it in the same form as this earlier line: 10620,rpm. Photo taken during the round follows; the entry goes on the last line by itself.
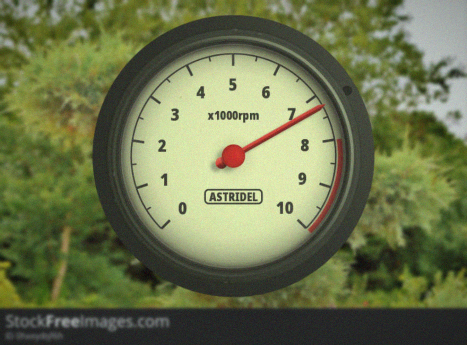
7250,rpm
